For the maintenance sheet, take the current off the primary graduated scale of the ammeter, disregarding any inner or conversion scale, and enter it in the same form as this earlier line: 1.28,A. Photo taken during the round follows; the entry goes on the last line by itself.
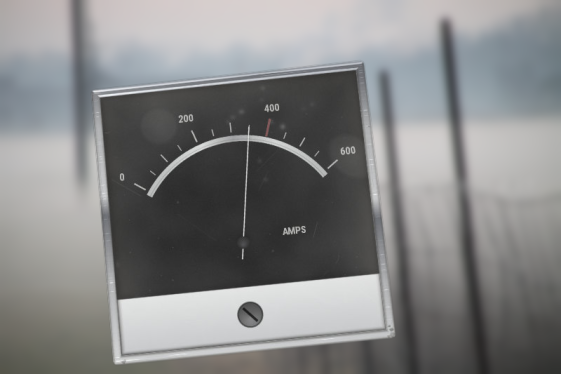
350,A
